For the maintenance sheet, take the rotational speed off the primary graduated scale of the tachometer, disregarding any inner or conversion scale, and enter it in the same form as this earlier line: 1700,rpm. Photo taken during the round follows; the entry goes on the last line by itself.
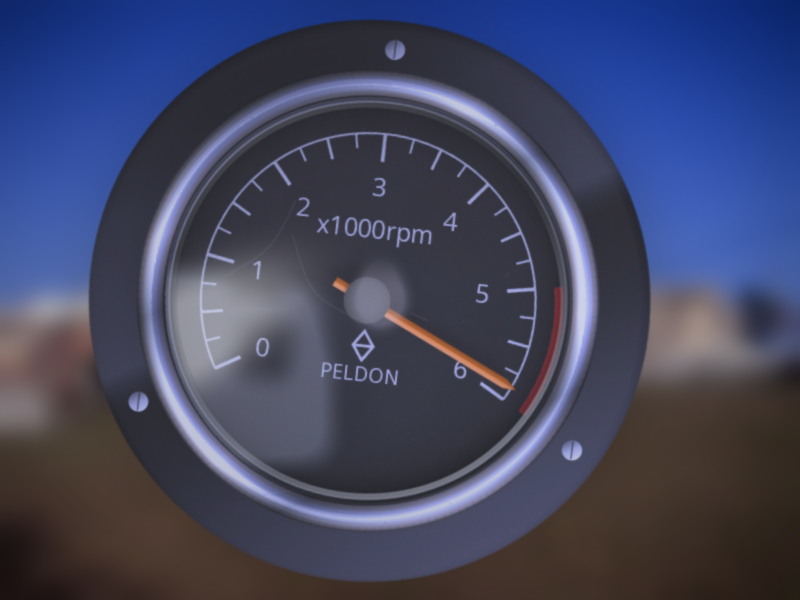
5875,rpm
